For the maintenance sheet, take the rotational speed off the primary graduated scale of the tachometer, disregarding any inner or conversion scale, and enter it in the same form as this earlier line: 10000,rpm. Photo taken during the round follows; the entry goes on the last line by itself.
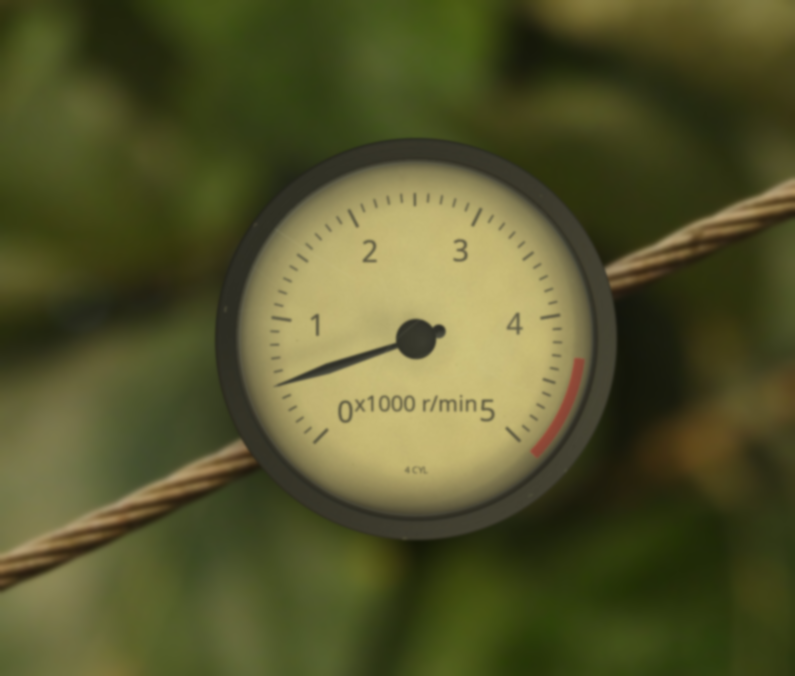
500,rpm
